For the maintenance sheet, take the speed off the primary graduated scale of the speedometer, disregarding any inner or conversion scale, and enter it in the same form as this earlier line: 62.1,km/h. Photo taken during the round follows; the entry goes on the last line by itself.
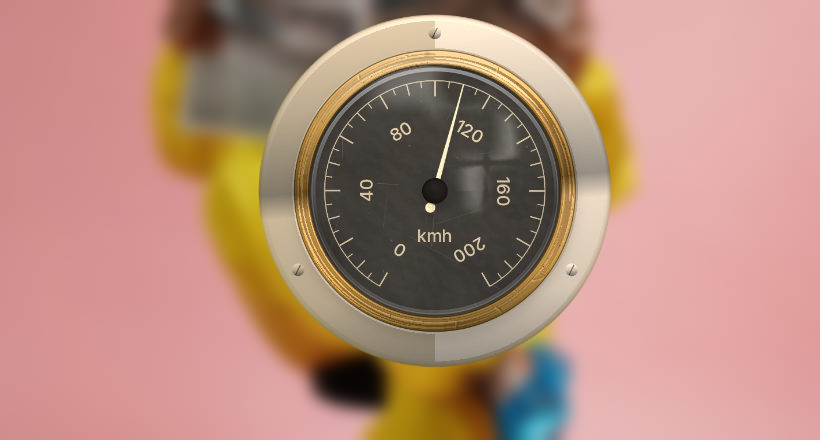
110,km/h
